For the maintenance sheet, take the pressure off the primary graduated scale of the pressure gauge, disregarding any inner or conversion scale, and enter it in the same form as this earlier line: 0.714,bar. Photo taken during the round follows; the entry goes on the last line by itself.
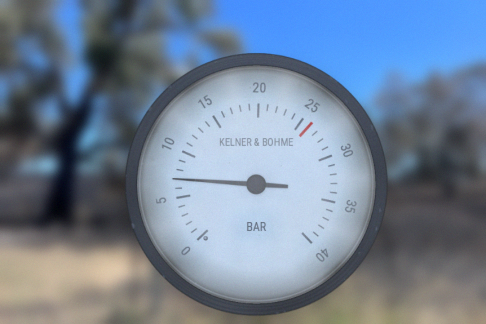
7,bar
